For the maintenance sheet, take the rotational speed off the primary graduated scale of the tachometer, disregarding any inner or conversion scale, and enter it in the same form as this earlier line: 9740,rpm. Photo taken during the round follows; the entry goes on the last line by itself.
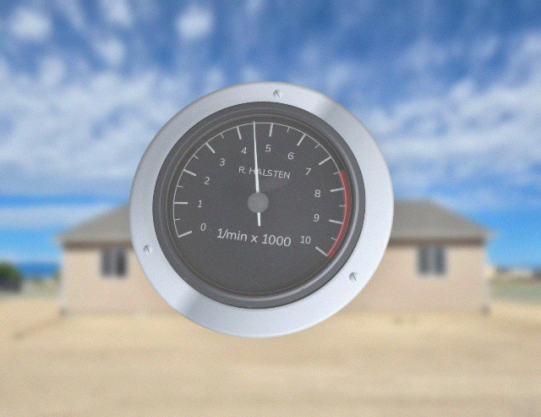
4500,rpm
